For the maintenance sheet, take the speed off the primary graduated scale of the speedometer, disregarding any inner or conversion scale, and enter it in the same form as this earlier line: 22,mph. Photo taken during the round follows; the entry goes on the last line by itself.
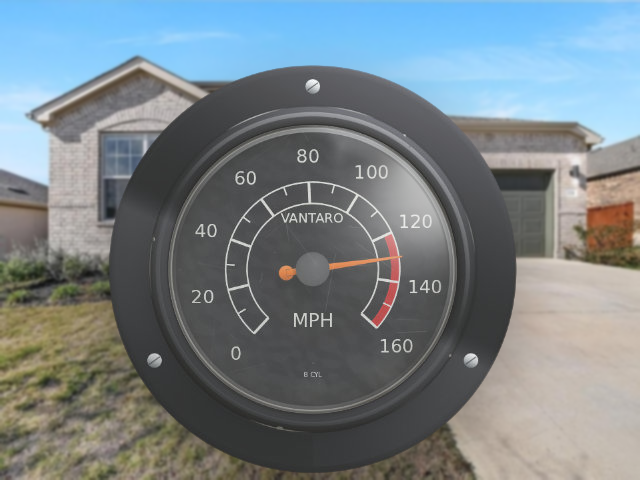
130,mph
